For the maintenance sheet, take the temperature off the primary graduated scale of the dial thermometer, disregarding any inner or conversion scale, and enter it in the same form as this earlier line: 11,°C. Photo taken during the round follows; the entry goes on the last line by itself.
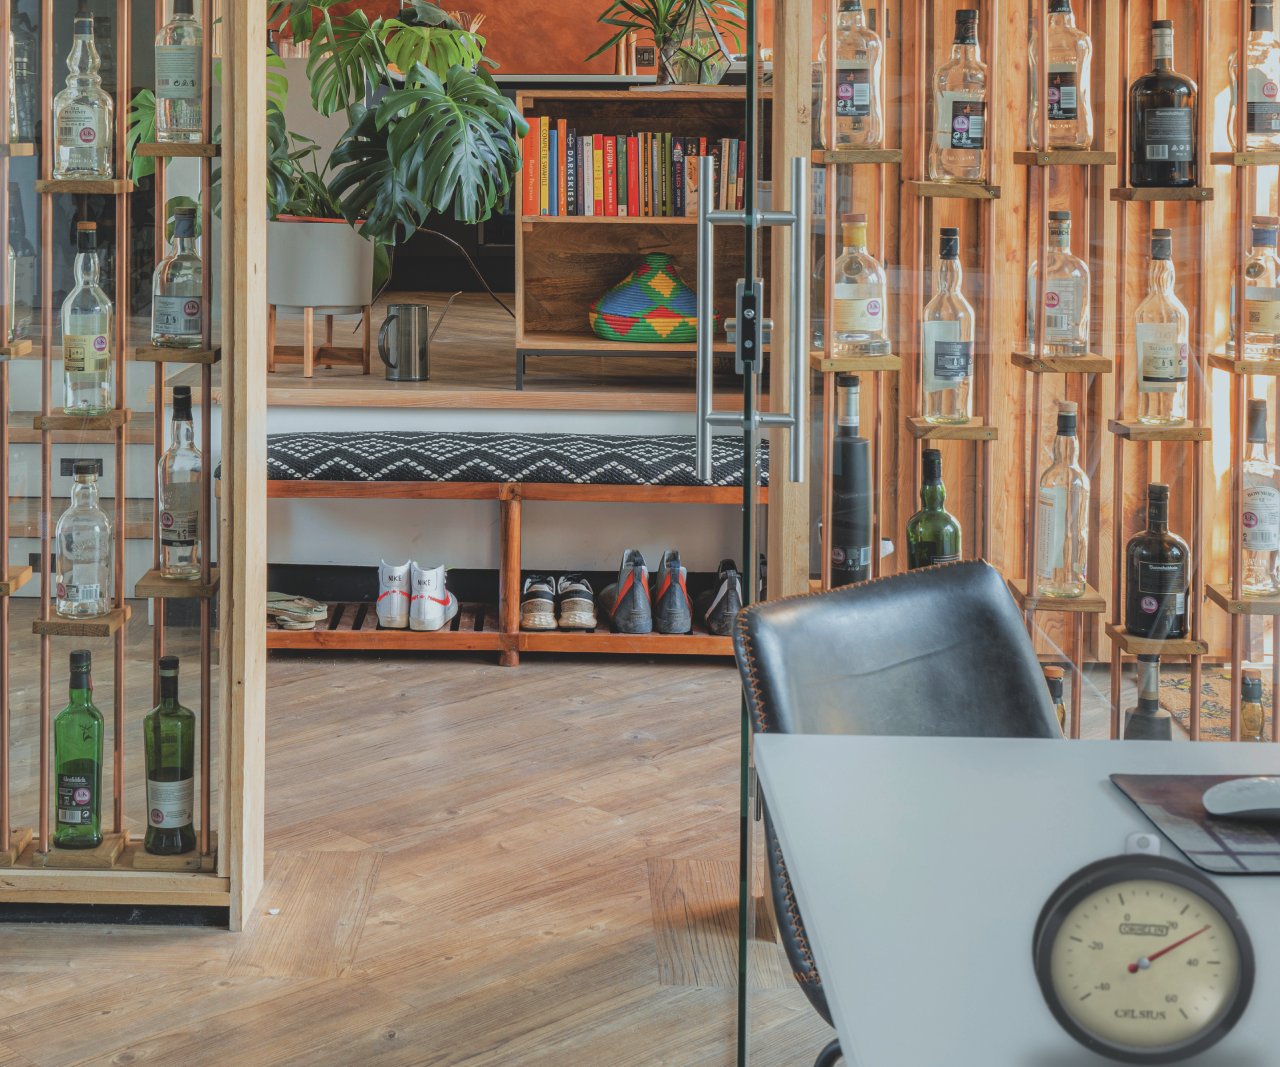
28,°C
